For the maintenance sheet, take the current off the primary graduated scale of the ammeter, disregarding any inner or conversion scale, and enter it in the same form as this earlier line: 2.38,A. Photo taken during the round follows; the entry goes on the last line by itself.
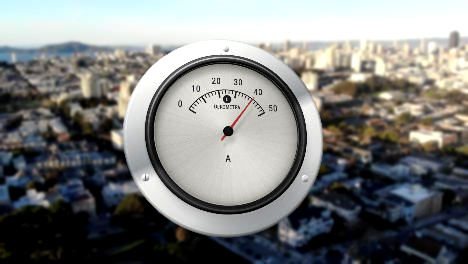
40,A
